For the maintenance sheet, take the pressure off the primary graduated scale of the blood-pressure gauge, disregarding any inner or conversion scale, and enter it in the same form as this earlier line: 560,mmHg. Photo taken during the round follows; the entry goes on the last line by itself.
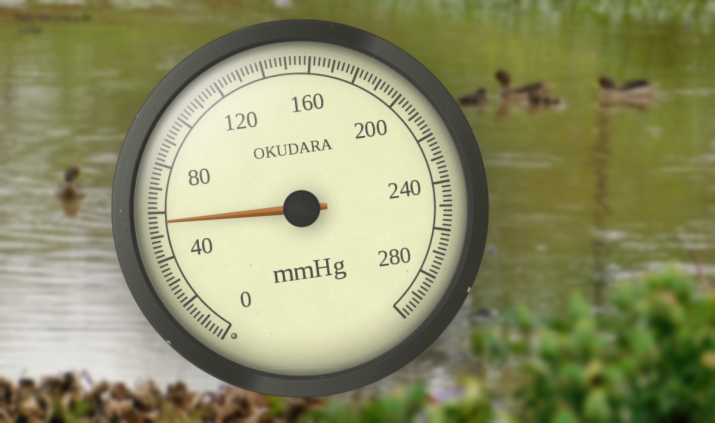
56,mmHg
